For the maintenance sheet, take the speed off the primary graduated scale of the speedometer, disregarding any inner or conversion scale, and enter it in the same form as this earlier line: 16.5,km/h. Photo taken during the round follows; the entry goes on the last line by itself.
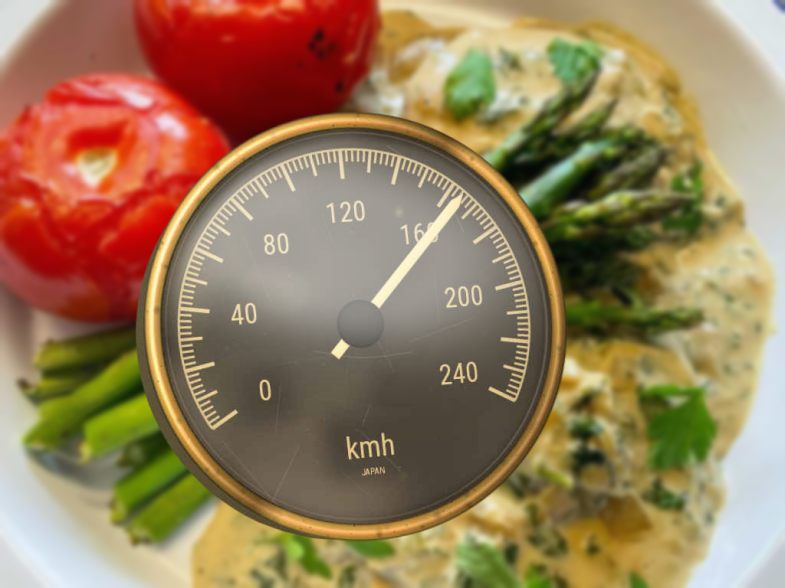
164,km/h
